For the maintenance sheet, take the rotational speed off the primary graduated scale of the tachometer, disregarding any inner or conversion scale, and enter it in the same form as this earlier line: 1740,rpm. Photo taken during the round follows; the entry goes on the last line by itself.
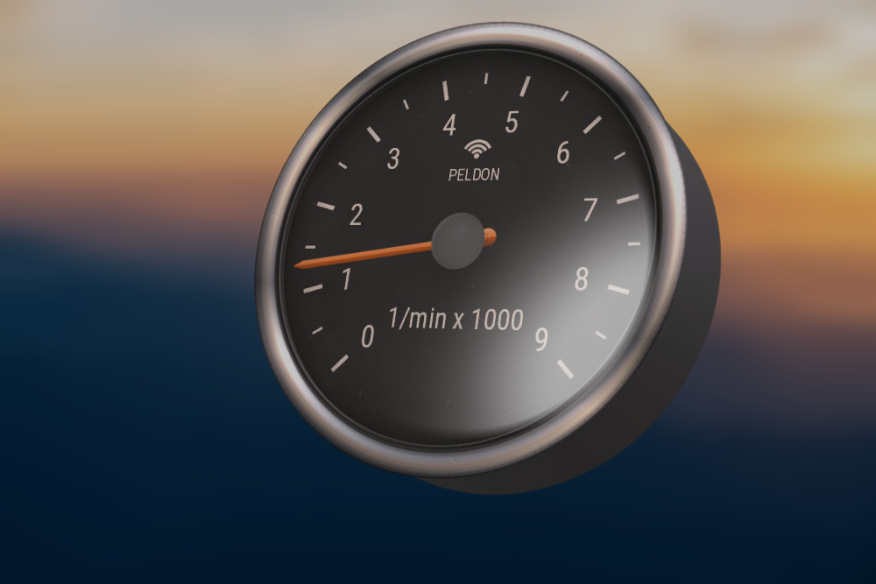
1250,rpm
